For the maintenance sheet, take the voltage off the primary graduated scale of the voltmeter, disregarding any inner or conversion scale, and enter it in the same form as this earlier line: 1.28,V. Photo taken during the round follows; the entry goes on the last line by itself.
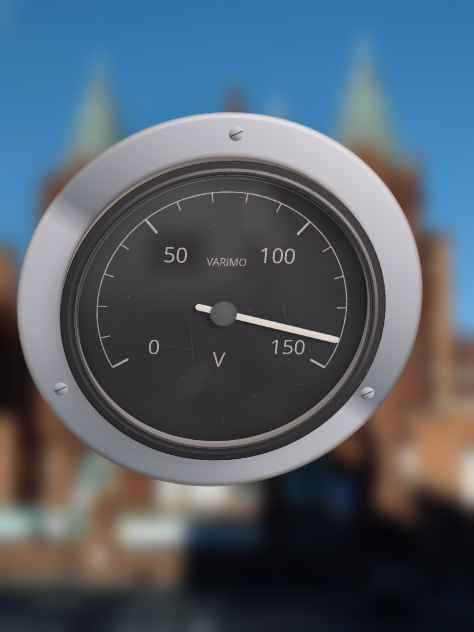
140,V
